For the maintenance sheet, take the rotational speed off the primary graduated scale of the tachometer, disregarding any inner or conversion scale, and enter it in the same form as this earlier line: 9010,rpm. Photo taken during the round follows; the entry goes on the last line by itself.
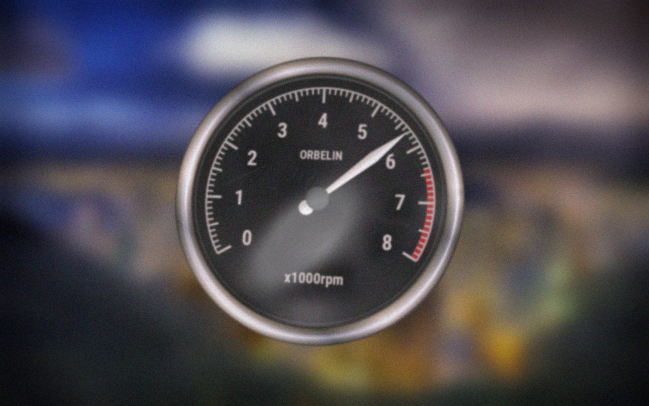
5700,rpm
